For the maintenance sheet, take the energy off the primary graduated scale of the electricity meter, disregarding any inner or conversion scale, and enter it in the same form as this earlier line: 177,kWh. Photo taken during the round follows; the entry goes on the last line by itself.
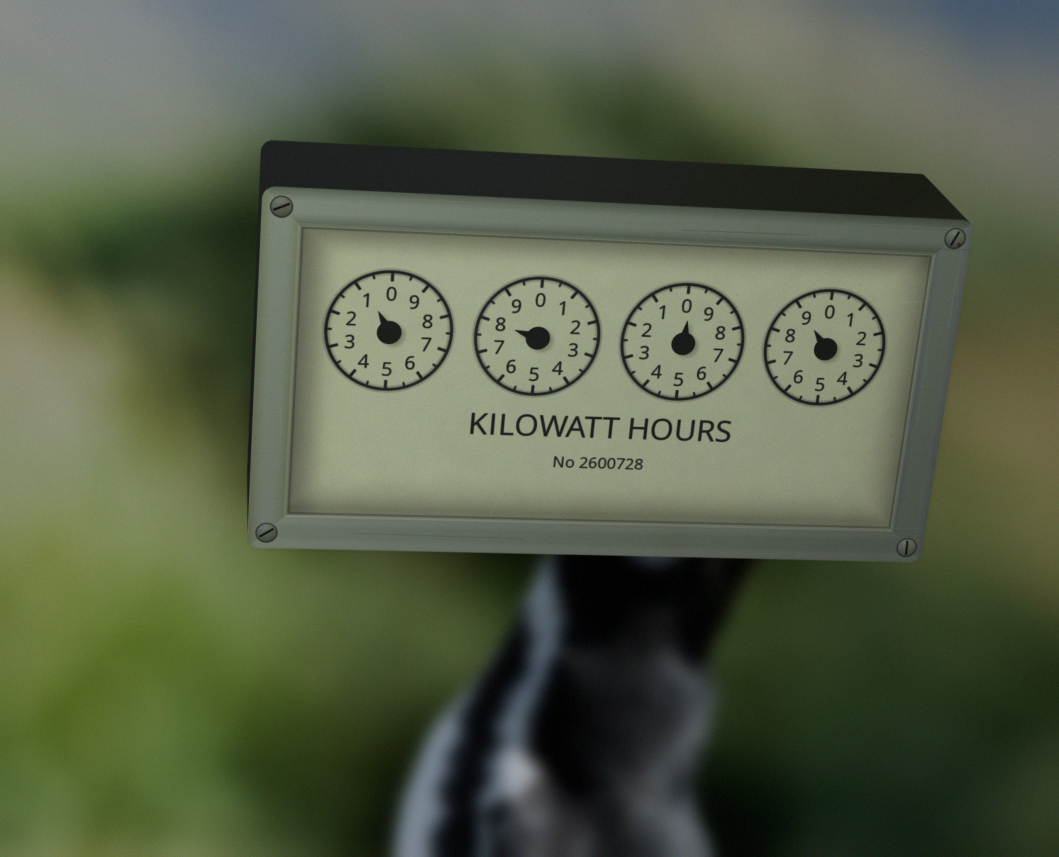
799,kWh
